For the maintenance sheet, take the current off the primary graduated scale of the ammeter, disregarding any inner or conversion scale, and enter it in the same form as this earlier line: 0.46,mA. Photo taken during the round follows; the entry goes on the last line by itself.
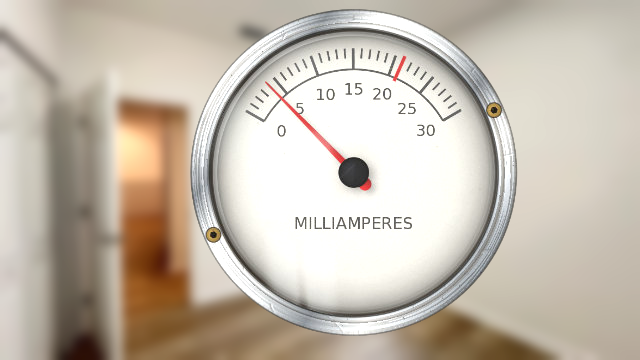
4,mA
